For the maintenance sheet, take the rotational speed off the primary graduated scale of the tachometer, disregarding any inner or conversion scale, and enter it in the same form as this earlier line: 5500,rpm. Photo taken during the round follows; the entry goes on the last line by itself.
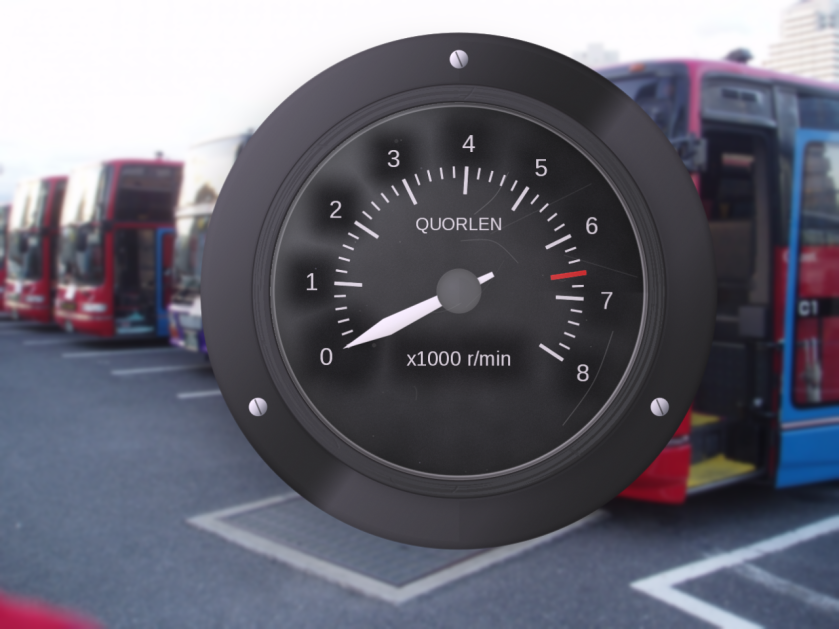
0,rpm
